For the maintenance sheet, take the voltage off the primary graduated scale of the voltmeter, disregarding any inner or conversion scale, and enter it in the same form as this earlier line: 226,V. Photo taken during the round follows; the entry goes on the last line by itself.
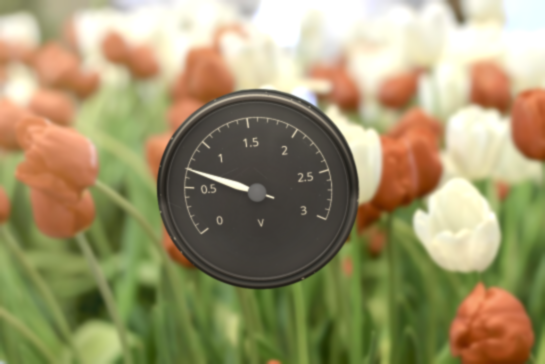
0.7,V
